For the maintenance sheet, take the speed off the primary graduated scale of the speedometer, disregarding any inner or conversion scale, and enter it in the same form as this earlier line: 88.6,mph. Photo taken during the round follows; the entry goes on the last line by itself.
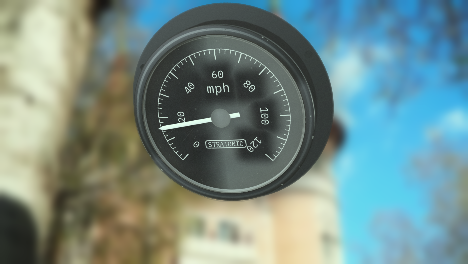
16,mph
